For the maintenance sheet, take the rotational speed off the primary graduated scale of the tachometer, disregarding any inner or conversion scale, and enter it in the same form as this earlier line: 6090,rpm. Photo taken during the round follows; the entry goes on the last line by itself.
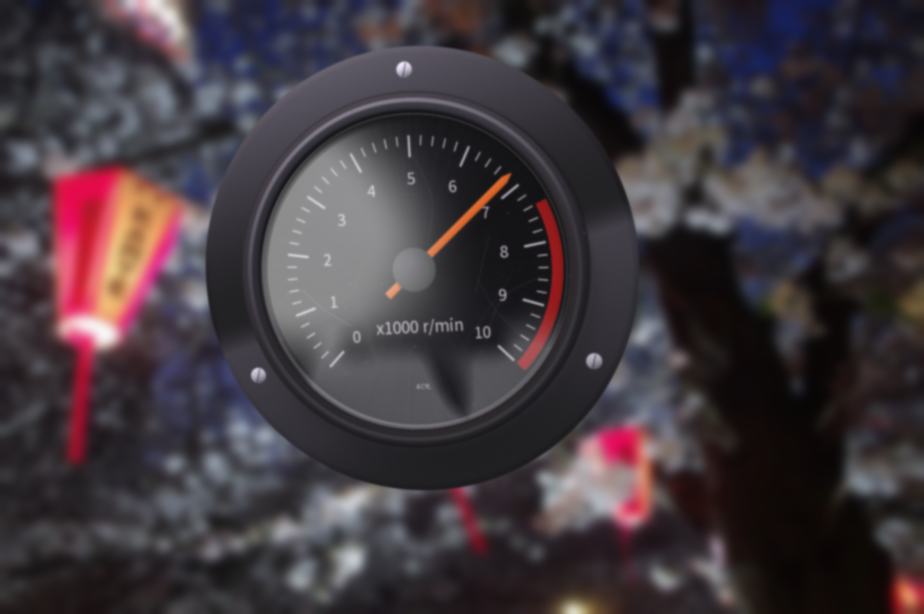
6800,rpm
